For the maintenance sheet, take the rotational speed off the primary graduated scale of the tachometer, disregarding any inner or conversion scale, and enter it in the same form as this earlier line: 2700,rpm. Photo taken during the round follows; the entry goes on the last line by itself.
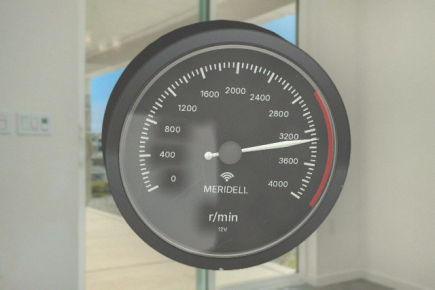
3300,rpm
